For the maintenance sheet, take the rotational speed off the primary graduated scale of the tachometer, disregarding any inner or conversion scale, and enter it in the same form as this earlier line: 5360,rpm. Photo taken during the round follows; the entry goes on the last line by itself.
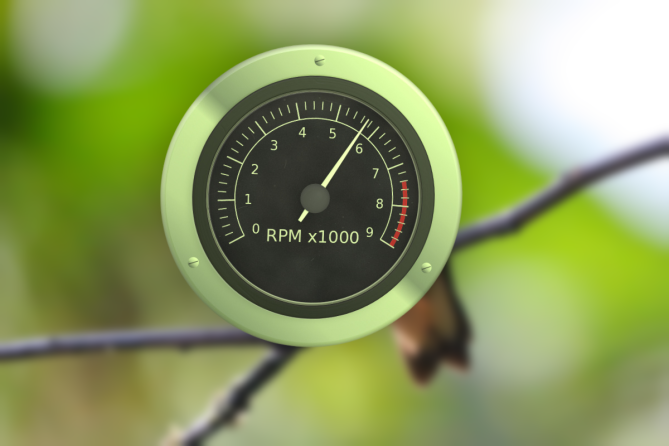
5700,rpm
